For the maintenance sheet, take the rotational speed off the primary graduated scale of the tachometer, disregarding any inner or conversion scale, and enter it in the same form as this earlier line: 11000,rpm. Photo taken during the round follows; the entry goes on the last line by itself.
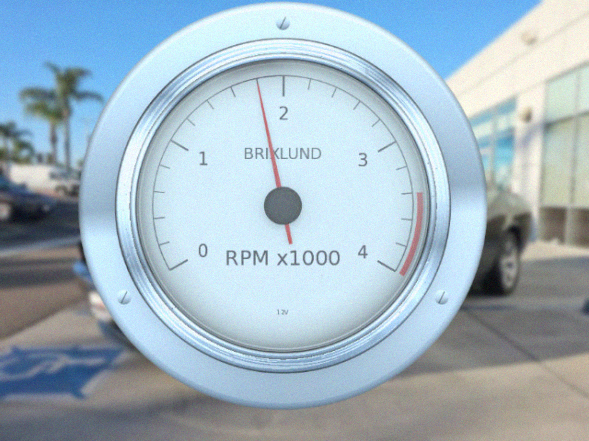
1800,rpm
